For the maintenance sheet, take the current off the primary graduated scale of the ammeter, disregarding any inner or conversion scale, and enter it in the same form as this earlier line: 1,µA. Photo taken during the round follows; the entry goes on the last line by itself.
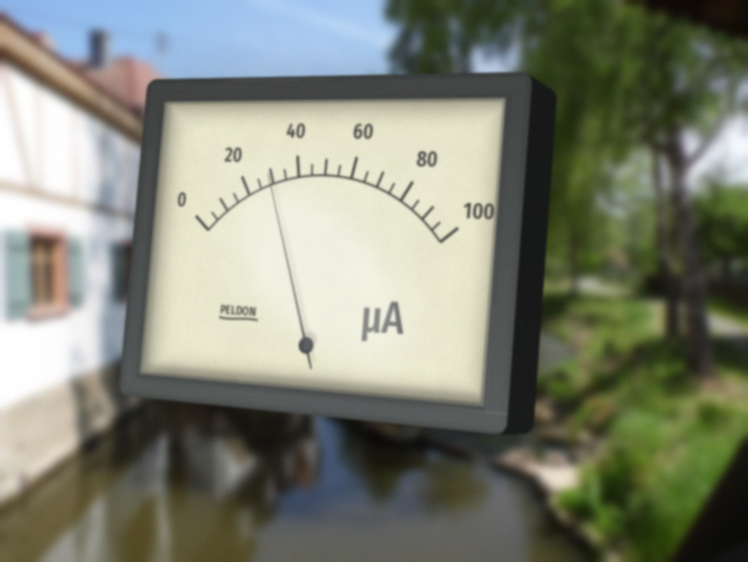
30,µA
